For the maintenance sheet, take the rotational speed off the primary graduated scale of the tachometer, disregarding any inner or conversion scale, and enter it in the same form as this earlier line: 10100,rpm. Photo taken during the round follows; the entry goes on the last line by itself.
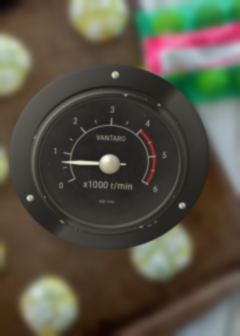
750,rpm
